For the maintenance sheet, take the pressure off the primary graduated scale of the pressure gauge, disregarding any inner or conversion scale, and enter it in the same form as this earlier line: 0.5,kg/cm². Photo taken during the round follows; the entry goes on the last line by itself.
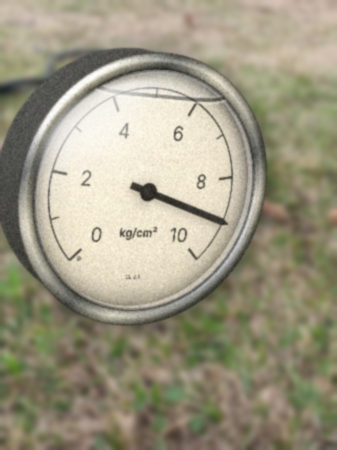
9,kg/cm²
